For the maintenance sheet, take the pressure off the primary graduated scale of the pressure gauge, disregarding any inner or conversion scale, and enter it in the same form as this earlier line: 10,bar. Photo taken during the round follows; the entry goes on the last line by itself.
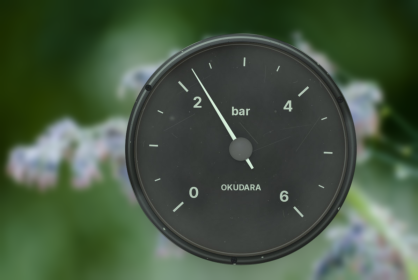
2.25,bar
